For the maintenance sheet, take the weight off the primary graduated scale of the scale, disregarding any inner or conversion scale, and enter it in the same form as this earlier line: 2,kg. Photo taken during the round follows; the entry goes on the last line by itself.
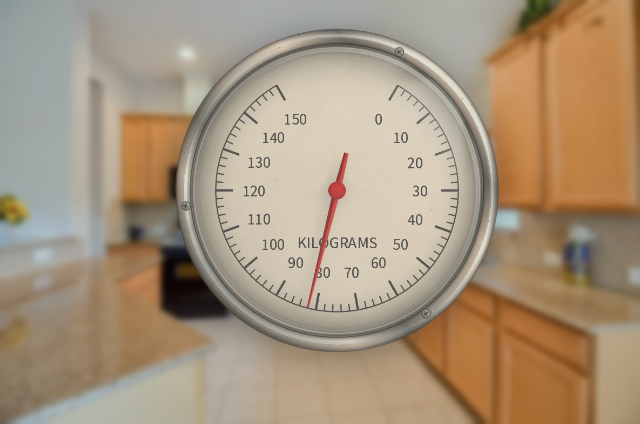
82,kg
